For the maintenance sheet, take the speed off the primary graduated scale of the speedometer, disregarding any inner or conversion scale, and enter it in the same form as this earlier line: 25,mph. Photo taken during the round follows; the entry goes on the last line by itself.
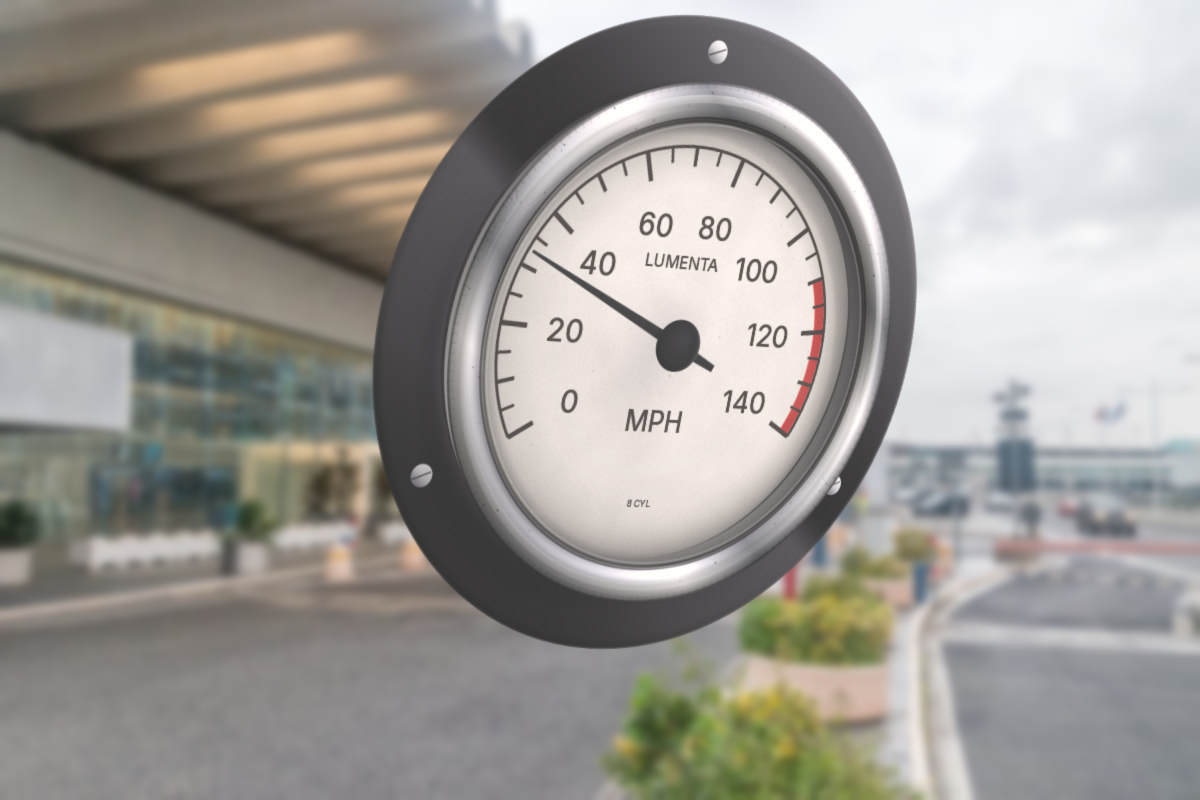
32.5,mph
